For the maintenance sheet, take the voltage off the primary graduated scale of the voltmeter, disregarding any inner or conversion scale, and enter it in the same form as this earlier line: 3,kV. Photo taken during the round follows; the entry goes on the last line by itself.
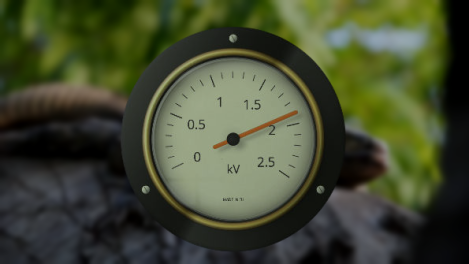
1.9,kV
